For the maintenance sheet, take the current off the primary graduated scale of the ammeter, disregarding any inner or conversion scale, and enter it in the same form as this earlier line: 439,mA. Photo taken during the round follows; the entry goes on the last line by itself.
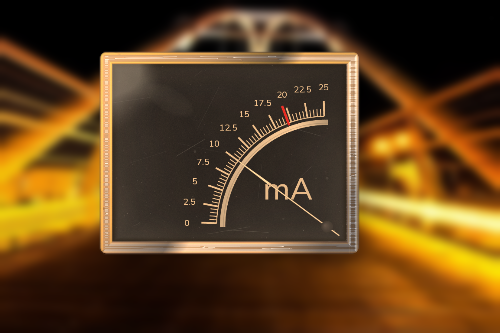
10,mA
